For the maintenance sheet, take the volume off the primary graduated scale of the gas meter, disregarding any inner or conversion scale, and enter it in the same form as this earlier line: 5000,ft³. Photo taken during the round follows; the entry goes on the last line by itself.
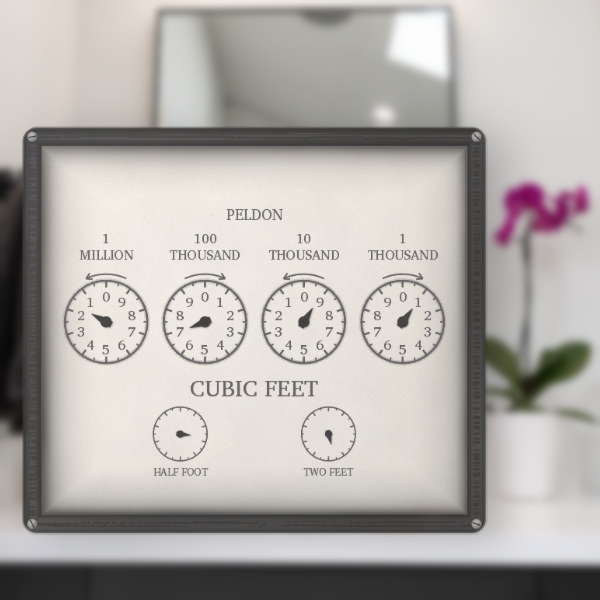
169100,ft³
